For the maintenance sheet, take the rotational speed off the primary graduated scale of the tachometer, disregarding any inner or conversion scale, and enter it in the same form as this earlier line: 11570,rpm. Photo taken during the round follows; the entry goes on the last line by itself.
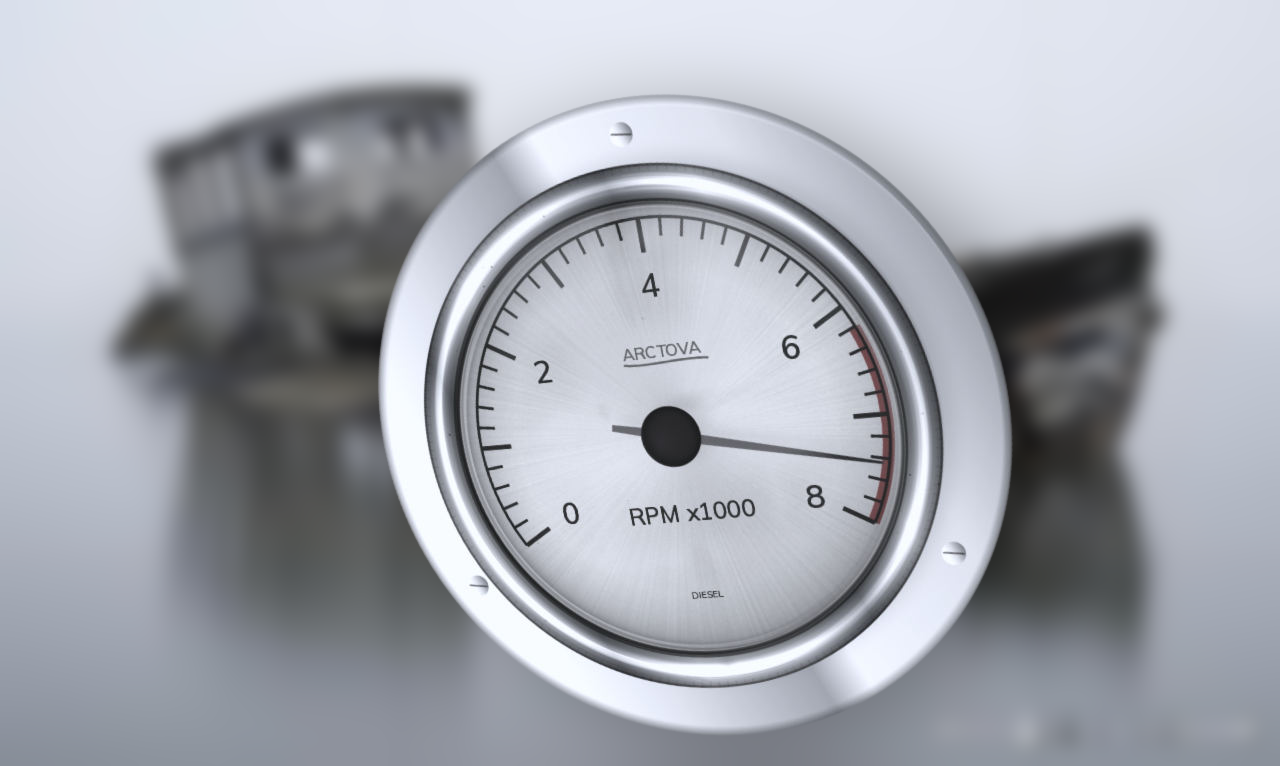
7400,rpm
